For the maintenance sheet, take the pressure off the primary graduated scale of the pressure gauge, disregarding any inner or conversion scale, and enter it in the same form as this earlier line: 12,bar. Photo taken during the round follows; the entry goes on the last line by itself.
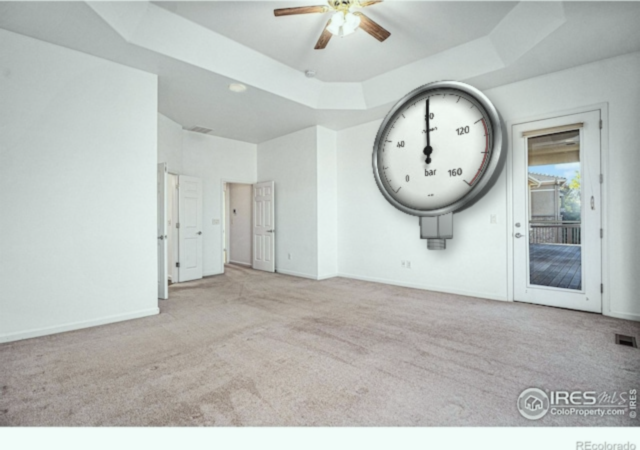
80,bar
